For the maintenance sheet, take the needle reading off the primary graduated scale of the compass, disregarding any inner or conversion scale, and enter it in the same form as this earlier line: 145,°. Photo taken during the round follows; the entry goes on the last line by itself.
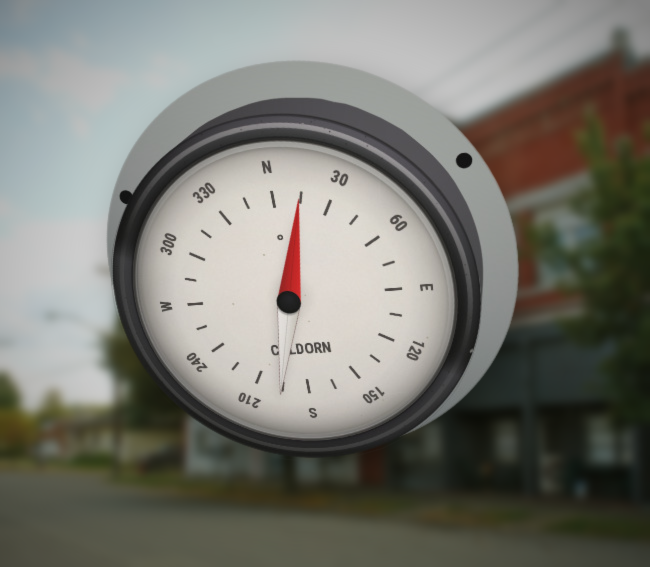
15,°
